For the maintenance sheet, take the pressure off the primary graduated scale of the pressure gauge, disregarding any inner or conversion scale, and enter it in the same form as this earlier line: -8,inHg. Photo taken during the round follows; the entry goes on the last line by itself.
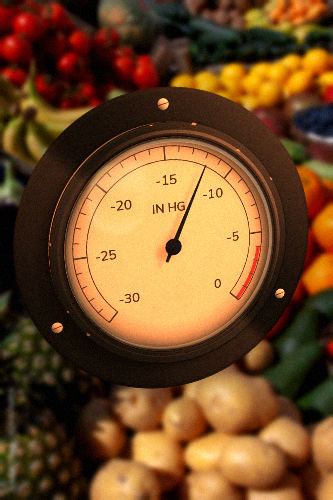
-12,inHg
